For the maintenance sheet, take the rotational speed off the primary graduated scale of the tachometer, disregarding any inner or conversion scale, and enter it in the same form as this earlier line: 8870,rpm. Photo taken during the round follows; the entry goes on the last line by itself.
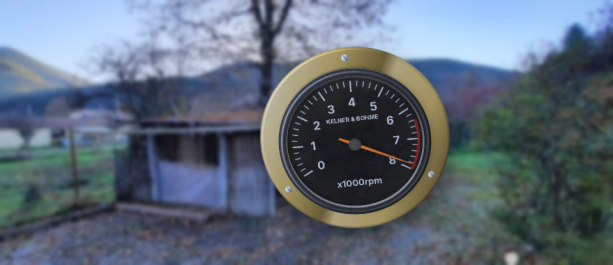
7800,rpm
